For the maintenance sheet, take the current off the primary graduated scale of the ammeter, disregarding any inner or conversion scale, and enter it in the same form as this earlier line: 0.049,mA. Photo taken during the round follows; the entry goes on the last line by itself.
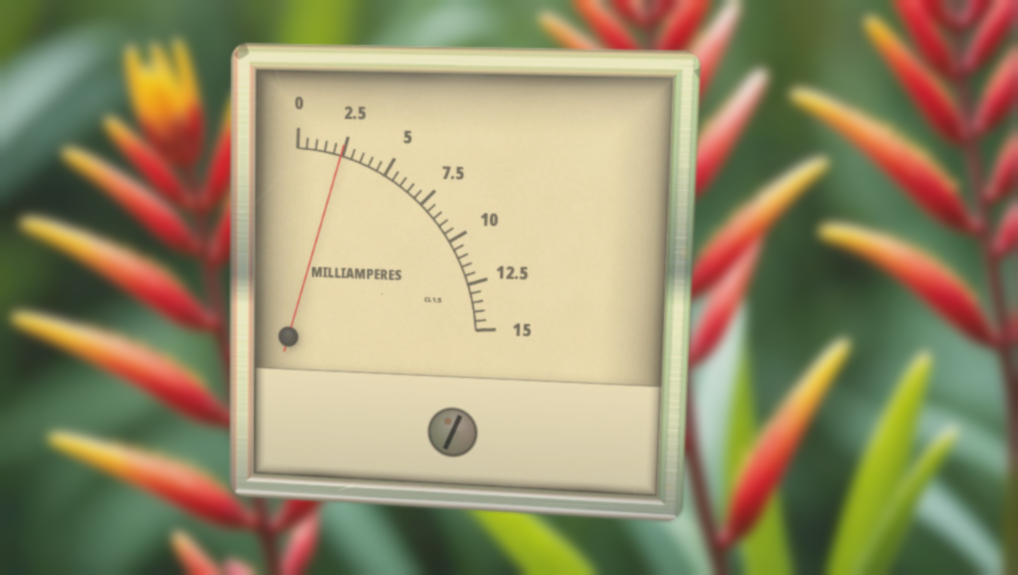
2.5,mA
